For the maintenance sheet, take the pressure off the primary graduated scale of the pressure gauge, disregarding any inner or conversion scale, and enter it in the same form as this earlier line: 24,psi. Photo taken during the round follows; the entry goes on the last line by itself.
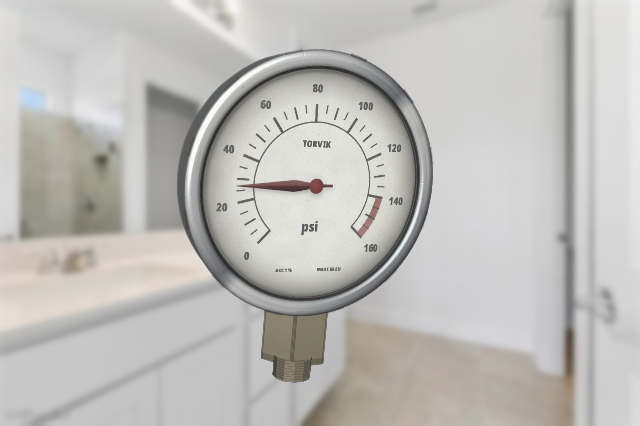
27.5,psi
